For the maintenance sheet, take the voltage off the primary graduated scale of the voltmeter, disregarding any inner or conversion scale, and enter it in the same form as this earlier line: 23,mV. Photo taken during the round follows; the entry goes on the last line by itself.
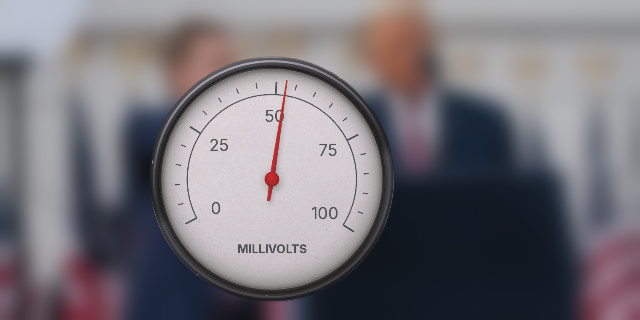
52.5,mV
